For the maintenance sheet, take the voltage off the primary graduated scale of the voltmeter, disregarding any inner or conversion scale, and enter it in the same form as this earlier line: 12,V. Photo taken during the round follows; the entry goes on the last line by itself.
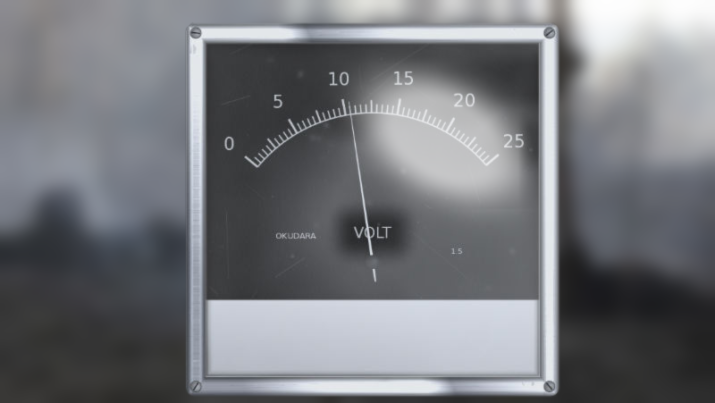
10.5,V
